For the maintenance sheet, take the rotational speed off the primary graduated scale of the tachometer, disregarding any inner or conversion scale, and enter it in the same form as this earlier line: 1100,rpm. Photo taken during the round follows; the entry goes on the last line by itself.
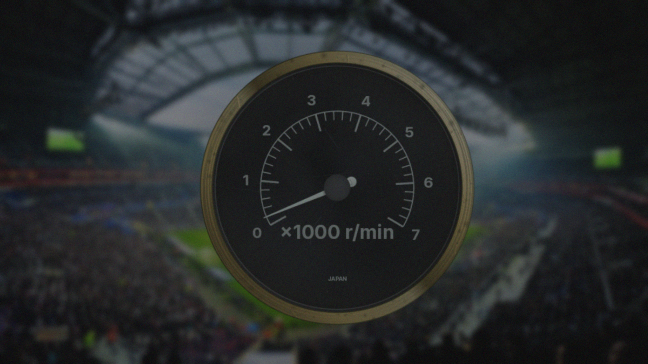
200,rpm
